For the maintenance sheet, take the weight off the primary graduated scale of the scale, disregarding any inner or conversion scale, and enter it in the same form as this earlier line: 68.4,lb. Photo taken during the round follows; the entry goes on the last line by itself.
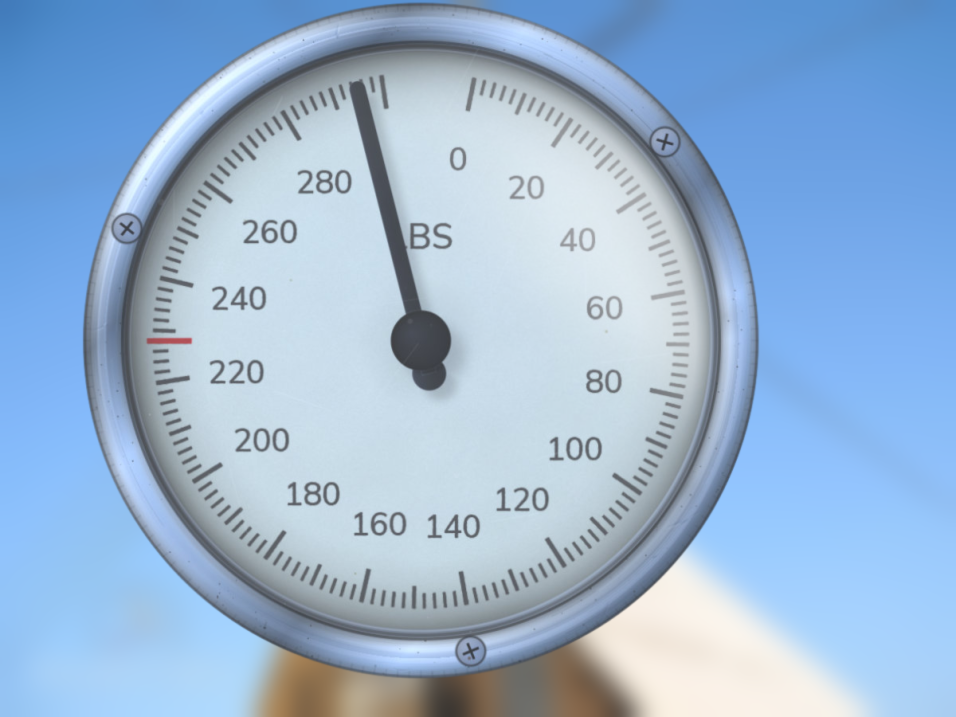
295,lb
